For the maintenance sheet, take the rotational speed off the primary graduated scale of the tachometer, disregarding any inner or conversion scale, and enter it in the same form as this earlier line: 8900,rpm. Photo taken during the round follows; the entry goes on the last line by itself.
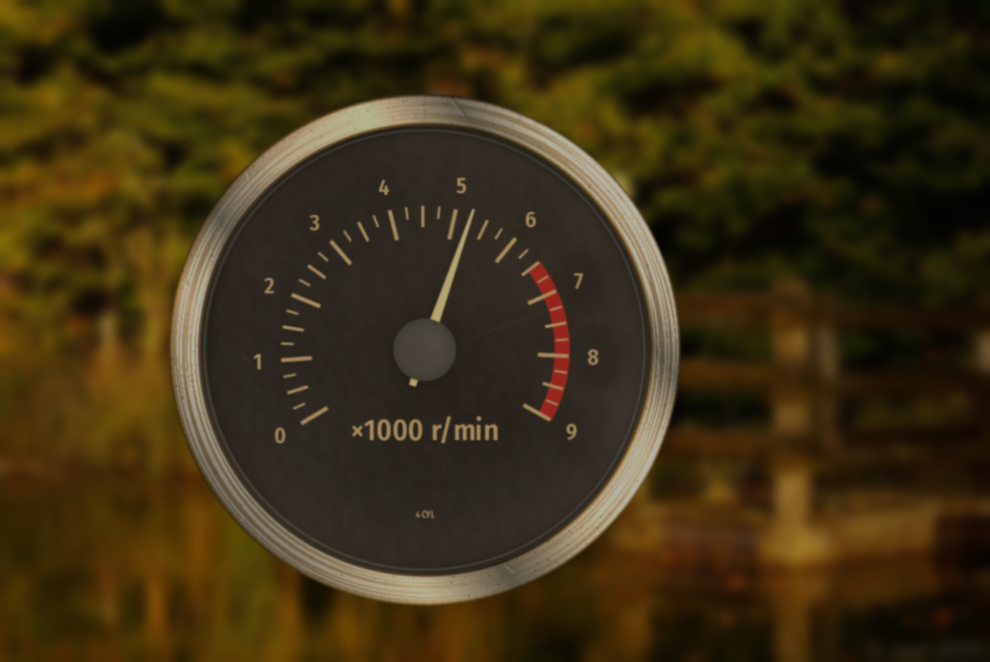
5250,rpm
